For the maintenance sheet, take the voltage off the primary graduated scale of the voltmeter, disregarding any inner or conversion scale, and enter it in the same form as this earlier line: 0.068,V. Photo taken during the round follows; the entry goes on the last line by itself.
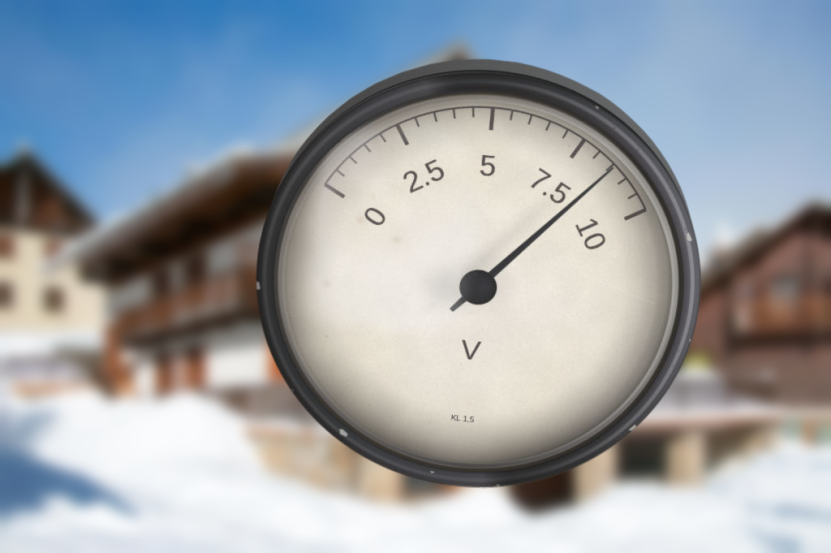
8.5,V
